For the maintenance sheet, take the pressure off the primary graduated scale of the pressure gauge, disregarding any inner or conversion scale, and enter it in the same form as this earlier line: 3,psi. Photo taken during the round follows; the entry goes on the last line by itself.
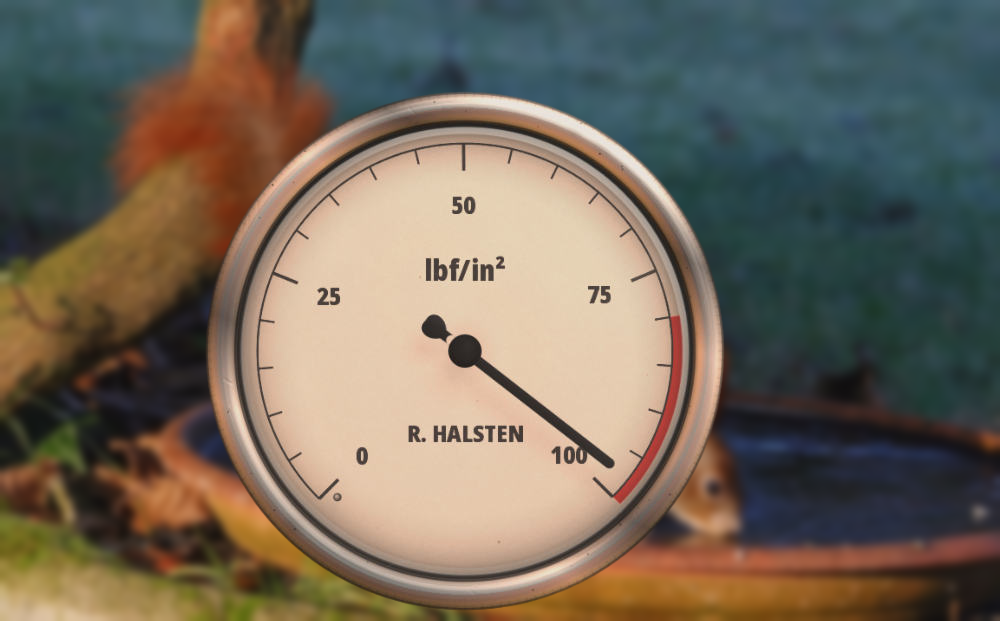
97.5,psi
